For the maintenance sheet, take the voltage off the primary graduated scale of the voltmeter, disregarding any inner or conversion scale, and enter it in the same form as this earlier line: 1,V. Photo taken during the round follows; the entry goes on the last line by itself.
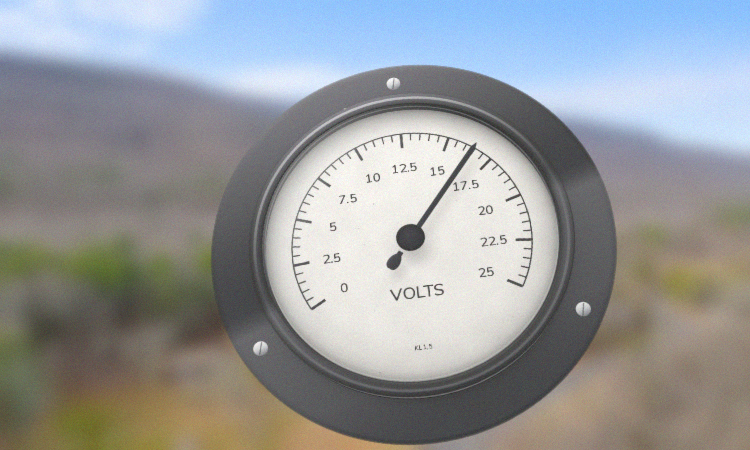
16.5,V
